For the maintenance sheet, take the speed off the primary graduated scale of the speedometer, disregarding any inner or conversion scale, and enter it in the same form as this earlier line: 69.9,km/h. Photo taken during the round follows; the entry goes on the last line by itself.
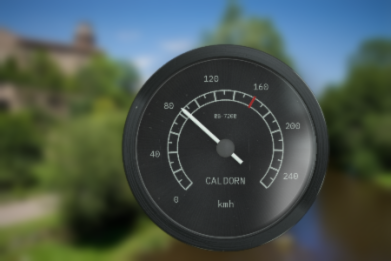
85,km/h
